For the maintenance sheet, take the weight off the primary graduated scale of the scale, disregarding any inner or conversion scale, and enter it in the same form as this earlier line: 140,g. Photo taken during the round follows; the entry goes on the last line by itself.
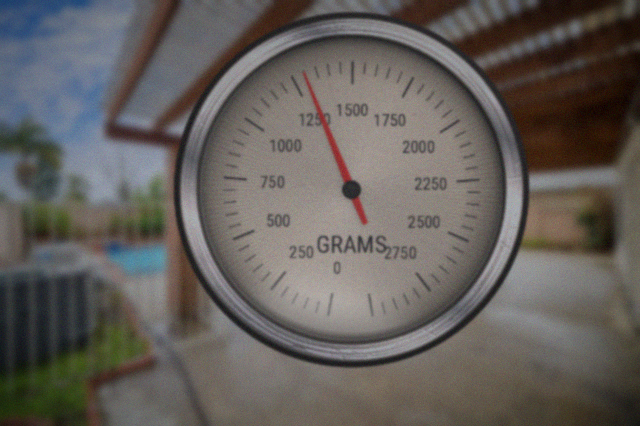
1300,g
